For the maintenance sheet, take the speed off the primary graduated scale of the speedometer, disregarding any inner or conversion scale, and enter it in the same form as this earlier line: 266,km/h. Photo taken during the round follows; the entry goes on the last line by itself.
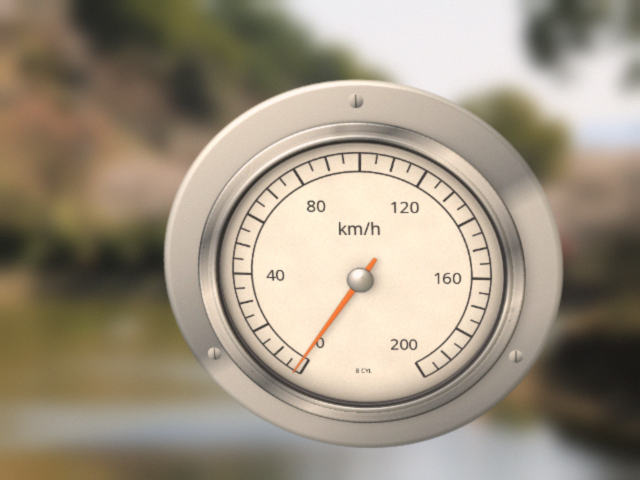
2.5,km/h
